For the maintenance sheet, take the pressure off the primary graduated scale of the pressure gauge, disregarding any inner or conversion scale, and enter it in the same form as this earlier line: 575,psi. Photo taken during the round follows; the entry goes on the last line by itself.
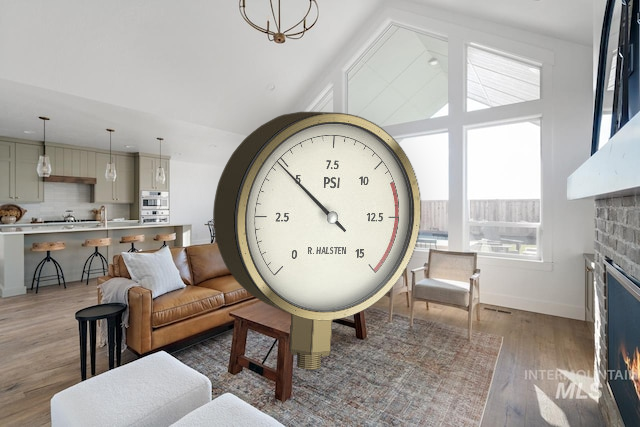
4.75,psi
